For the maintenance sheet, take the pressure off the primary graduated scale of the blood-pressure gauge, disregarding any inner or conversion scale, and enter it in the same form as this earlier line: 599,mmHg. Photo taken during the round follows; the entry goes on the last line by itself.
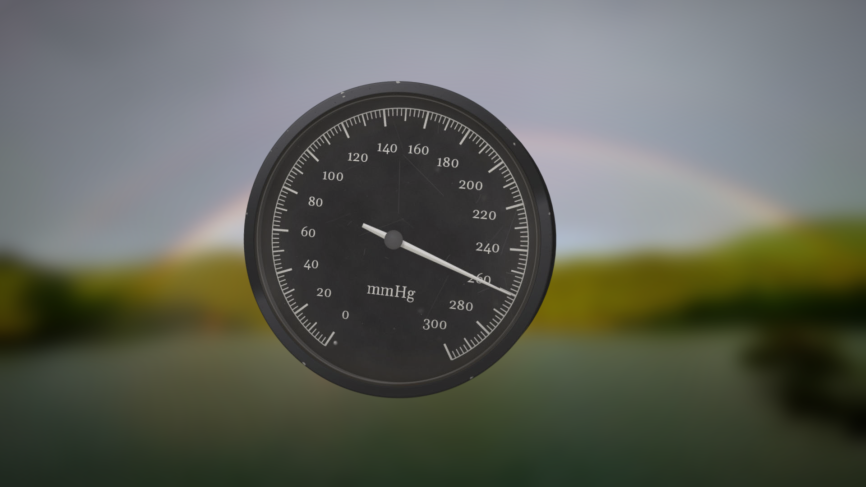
260,mmHg
